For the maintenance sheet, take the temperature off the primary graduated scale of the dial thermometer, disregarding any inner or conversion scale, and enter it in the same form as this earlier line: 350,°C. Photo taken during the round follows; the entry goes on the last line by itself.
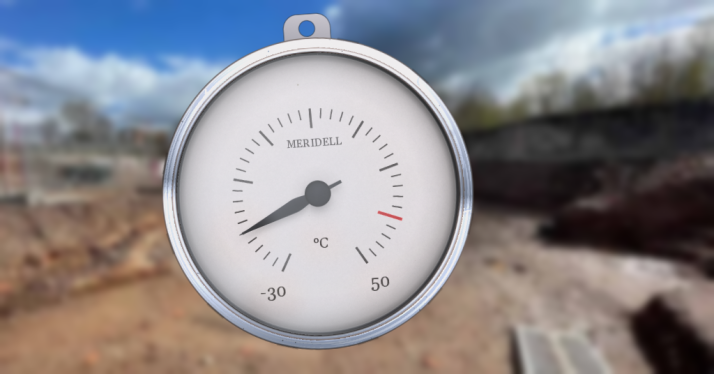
-20,°C
